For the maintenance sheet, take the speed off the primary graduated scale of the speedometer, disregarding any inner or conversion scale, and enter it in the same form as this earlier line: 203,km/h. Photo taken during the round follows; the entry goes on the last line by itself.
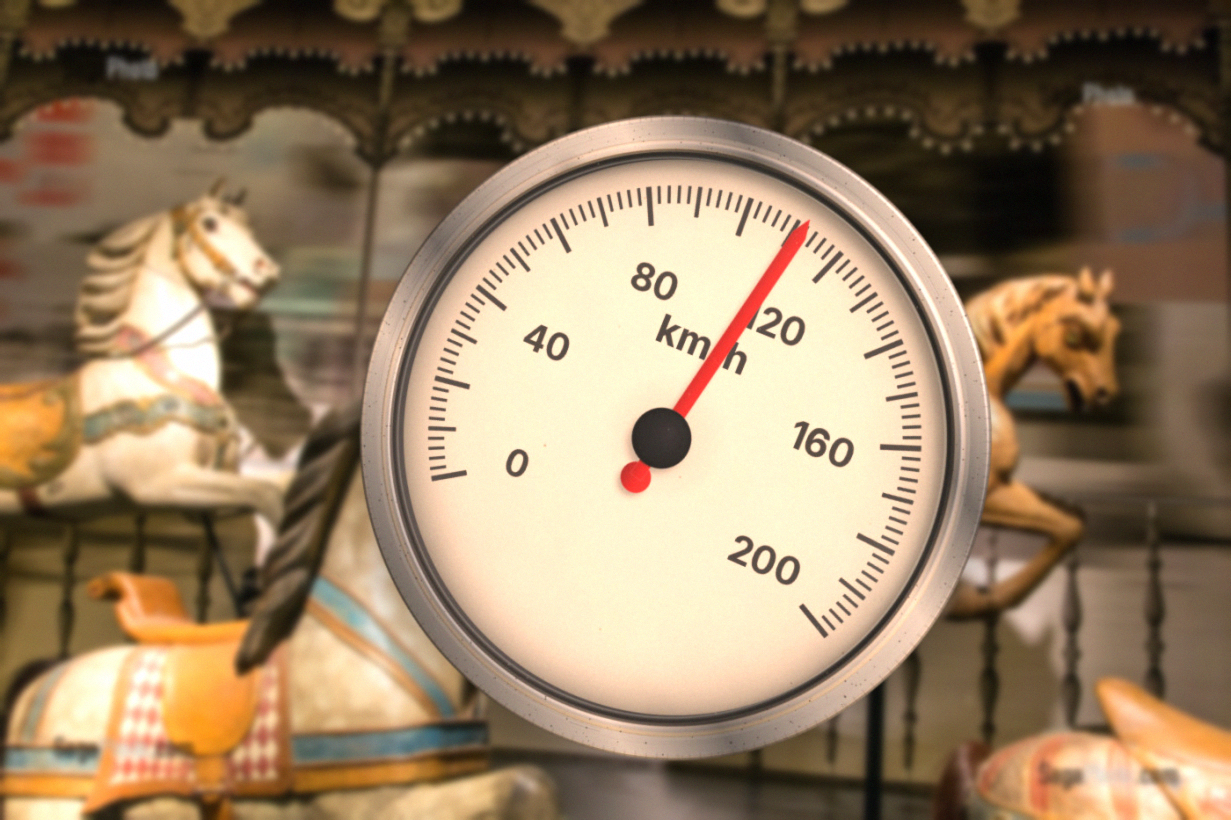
112,km/h
